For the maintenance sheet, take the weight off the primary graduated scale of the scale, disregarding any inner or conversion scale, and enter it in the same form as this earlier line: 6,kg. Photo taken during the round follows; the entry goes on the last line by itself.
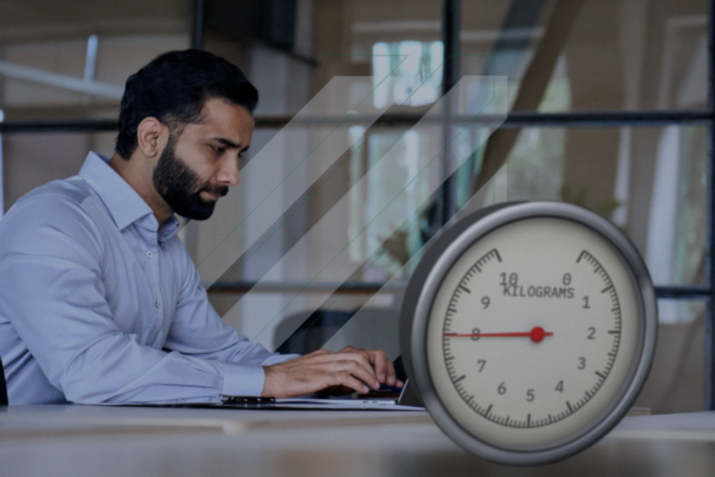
8,kg
